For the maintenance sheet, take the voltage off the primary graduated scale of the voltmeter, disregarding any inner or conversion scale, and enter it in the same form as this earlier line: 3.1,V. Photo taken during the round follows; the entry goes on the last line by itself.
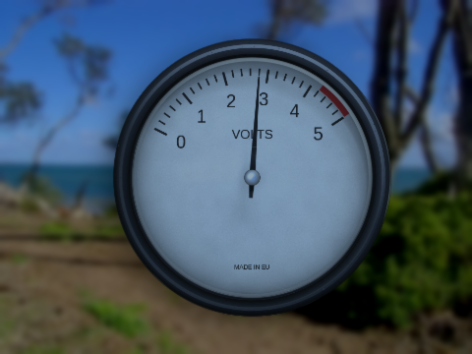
2.8,V
